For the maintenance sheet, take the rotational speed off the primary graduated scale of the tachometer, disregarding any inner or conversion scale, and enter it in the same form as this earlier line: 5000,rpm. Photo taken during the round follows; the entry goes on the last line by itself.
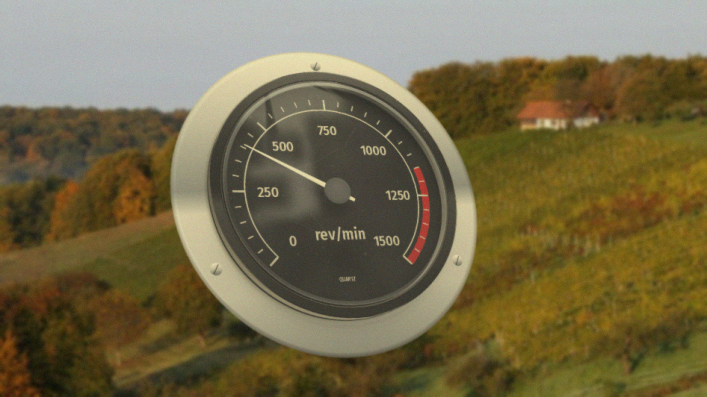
400,rpm
